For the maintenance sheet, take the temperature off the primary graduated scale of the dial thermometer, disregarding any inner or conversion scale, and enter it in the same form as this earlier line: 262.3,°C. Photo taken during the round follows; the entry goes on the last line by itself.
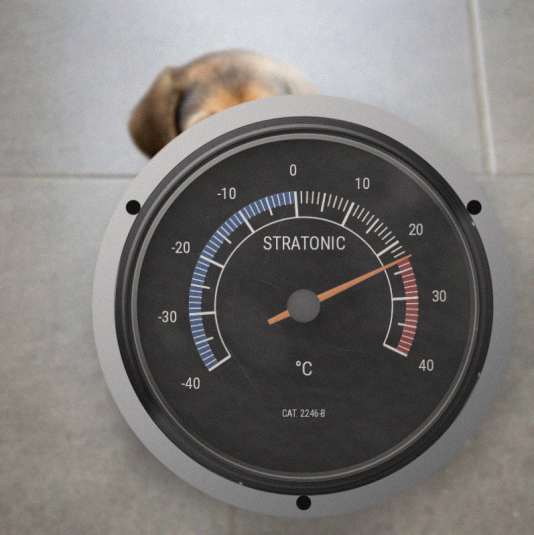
23,°C
